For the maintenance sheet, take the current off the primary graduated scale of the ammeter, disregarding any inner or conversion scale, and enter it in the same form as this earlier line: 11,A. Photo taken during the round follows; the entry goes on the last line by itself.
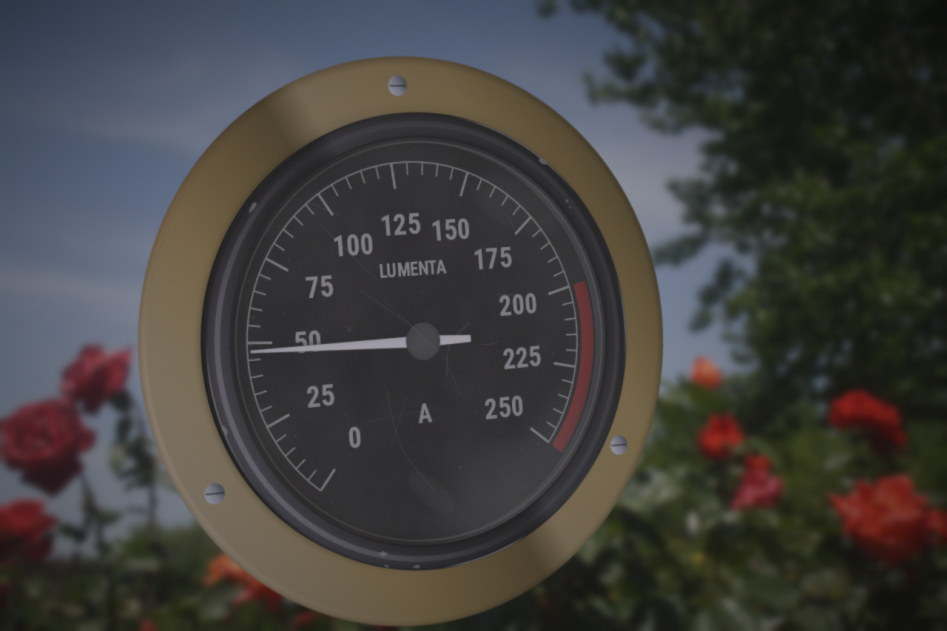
47.5,A
